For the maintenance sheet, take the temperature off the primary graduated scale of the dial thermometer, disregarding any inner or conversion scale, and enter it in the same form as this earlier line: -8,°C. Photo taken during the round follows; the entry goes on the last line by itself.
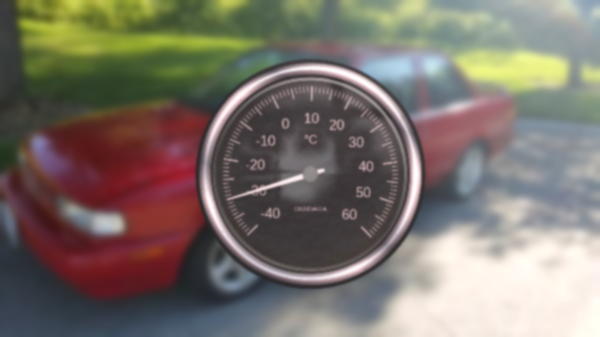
-30,°C
